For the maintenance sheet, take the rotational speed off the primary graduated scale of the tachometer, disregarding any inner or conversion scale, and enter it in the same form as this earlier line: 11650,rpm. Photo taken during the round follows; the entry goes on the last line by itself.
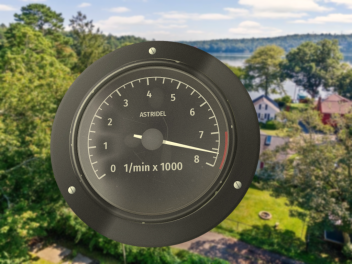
7625,rpm
